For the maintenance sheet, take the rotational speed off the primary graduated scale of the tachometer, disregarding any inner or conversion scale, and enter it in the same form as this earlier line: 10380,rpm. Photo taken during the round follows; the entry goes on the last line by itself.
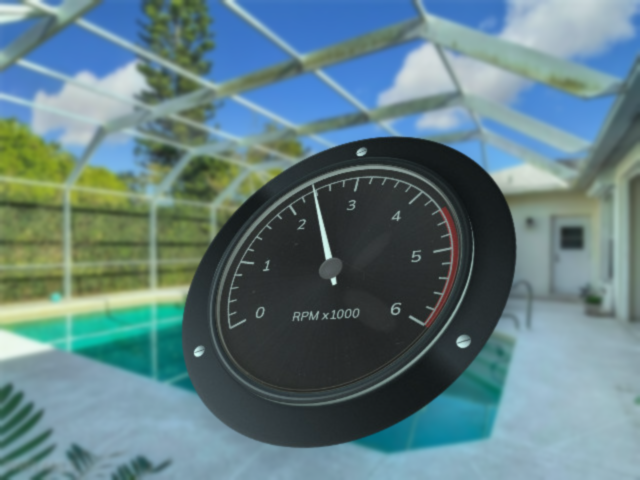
2400,rpm
